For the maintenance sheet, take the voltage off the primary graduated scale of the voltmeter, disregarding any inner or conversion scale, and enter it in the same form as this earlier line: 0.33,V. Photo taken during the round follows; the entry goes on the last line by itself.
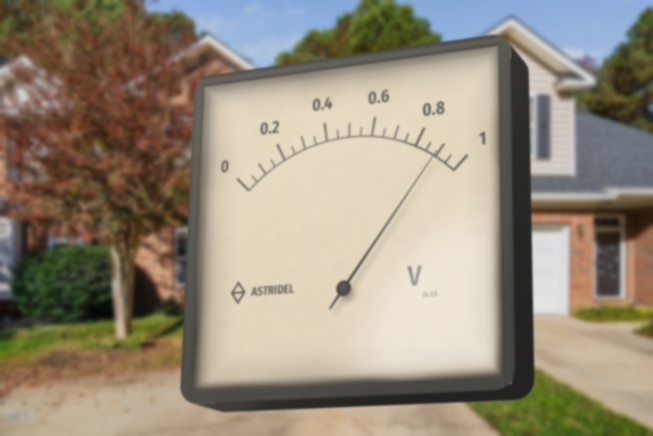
0.9,V
